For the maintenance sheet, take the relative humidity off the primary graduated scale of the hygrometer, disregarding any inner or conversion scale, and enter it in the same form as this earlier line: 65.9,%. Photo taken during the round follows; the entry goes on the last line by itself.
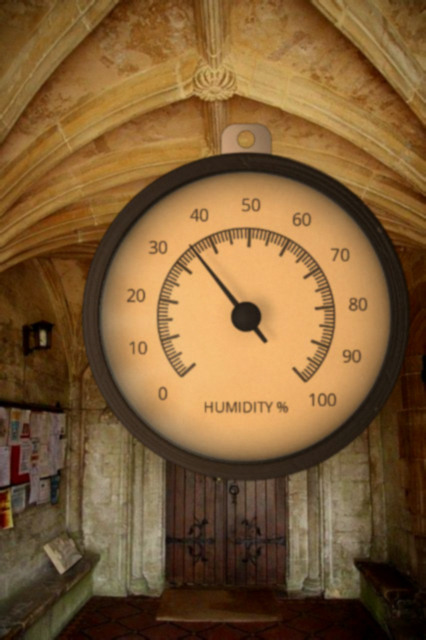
35,%
